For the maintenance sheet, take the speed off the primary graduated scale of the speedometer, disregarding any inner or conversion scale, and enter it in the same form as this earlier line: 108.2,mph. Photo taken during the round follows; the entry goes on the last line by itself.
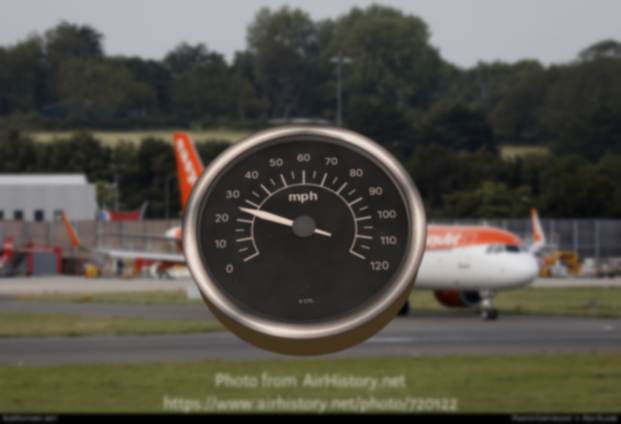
25,mph
